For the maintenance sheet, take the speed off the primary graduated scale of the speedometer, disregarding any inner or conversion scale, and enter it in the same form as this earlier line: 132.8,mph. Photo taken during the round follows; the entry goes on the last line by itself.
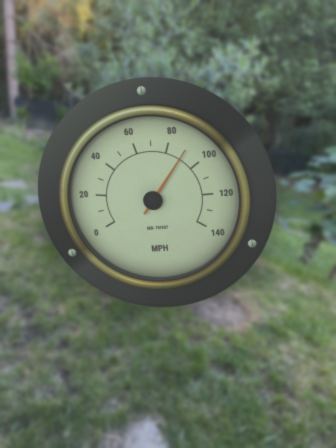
90,mph
